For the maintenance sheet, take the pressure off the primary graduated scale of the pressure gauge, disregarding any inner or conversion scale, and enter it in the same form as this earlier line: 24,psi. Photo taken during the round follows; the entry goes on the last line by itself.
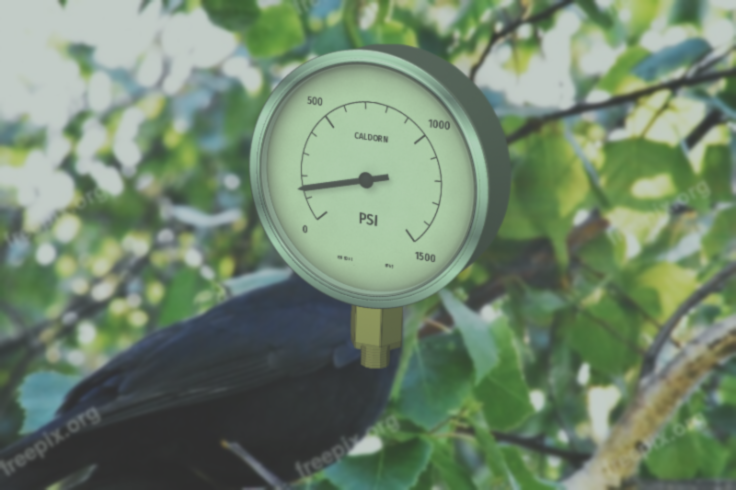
150,psi
